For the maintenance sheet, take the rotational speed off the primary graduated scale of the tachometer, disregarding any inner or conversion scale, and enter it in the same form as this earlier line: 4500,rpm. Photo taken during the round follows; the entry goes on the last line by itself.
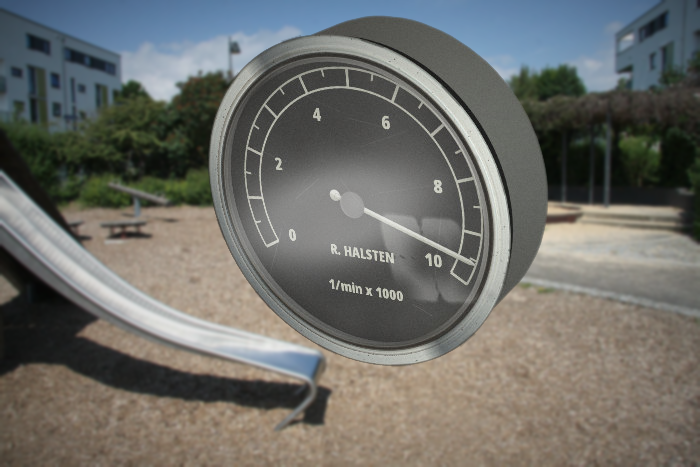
9500,rpm
